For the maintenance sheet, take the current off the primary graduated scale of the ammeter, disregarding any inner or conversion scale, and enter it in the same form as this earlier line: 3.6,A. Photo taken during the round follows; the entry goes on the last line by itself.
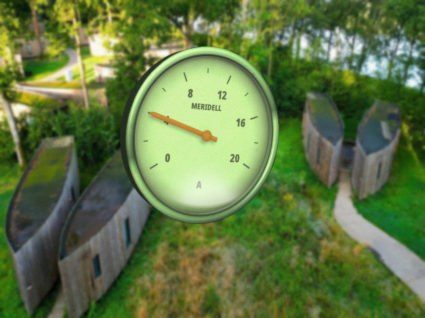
4,A
